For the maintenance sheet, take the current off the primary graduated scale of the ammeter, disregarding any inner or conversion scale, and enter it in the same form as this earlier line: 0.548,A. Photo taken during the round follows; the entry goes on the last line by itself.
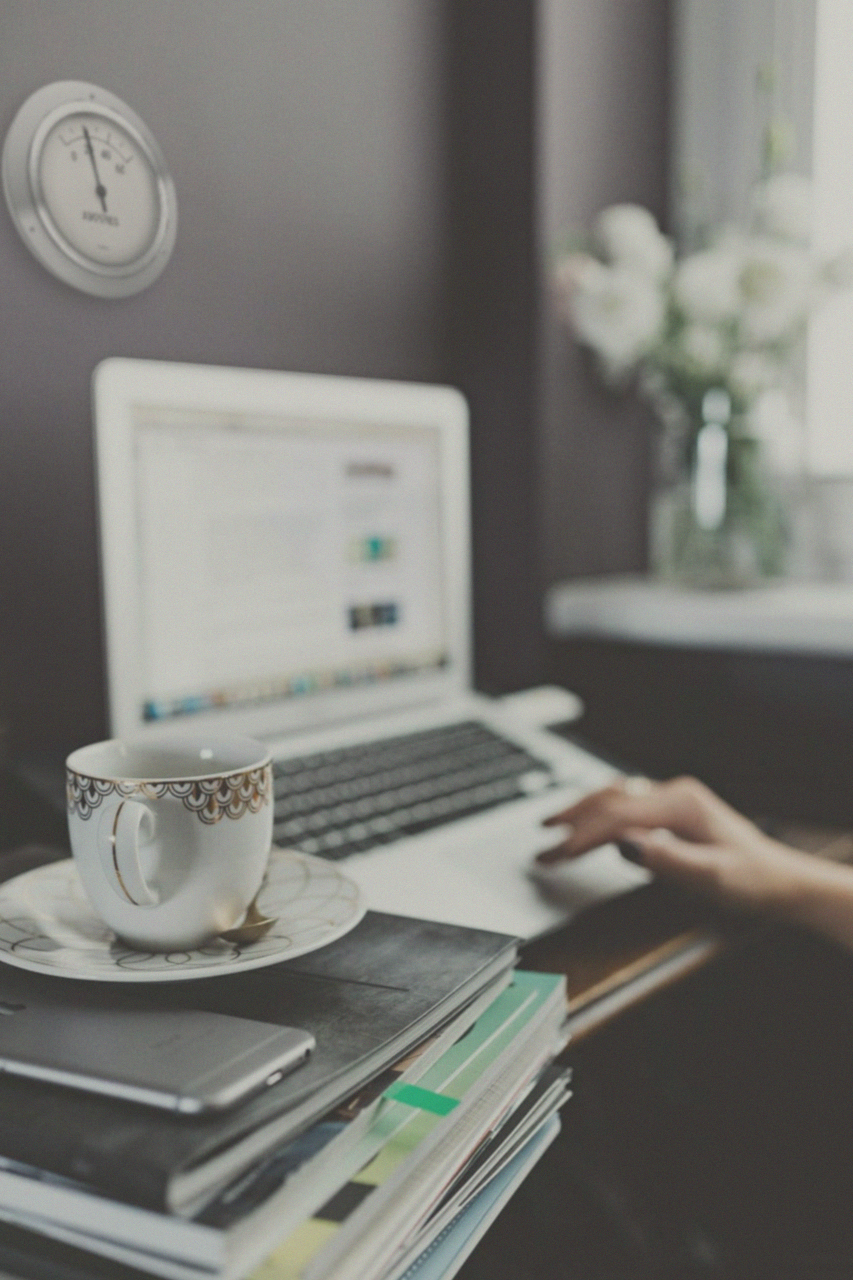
20,A
